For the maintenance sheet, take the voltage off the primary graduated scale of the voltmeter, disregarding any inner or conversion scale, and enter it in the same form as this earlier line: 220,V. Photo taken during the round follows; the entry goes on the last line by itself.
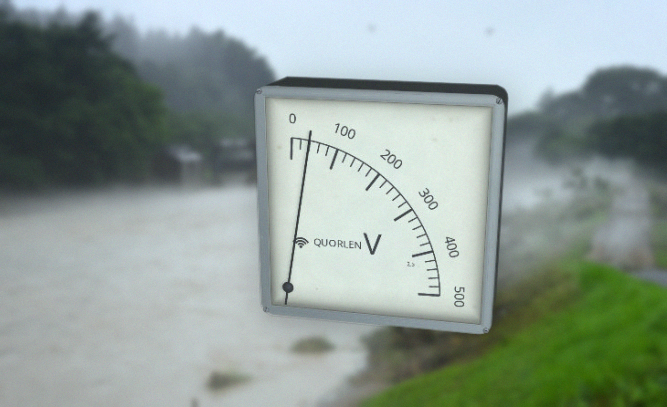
40,V
